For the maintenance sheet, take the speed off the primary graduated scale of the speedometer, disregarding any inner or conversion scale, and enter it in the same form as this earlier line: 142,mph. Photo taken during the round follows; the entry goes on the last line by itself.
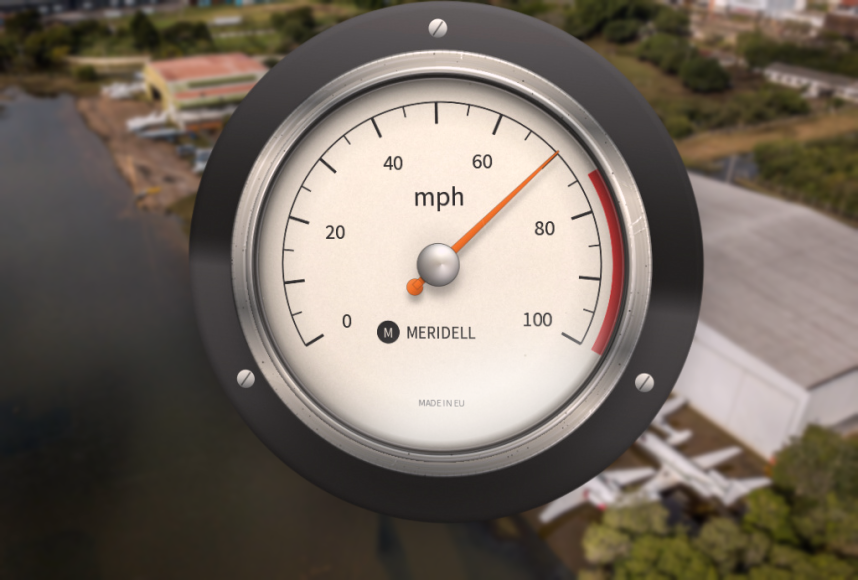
70,mph
